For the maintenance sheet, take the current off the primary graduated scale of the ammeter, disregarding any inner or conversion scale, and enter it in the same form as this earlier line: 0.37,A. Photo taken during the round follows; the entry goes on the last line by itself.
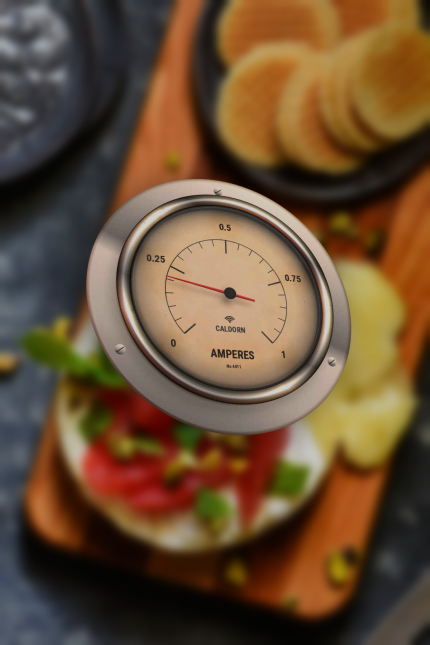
0.2,A
